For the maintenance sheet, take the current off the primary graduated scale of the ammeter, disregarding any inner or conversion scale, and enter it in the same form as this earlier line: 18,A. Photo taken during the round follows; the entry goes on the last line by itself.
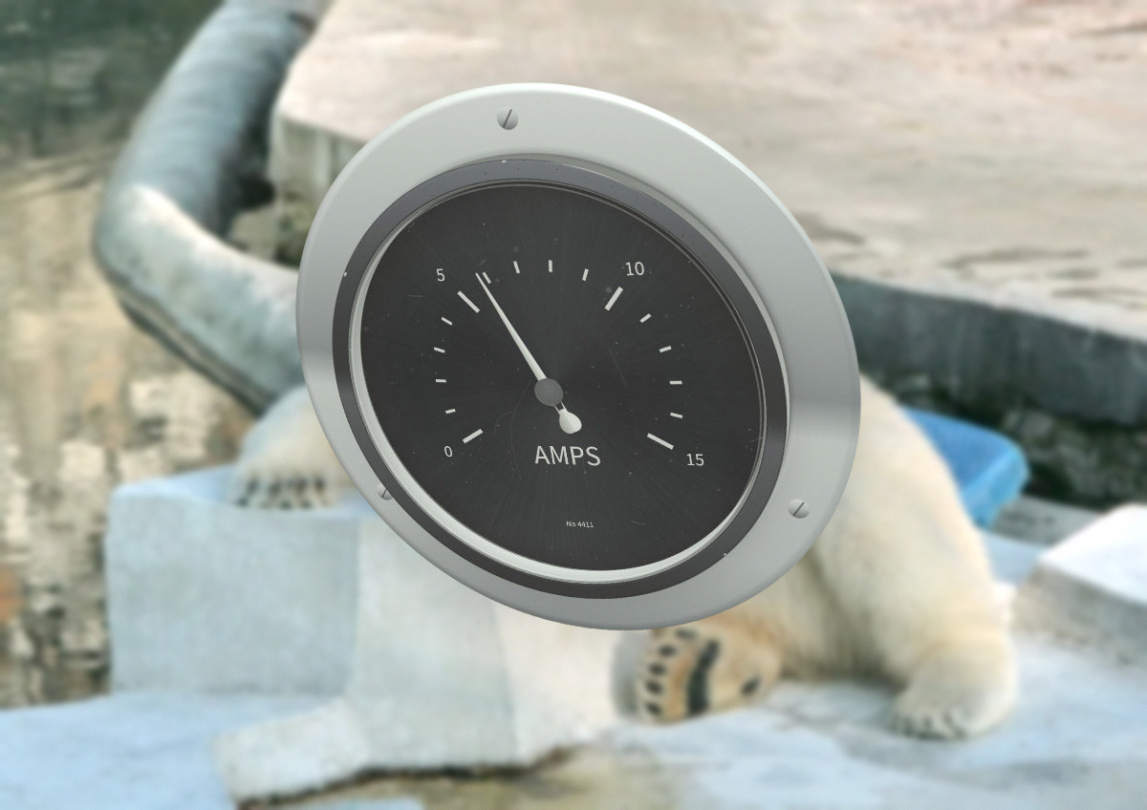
6,A
